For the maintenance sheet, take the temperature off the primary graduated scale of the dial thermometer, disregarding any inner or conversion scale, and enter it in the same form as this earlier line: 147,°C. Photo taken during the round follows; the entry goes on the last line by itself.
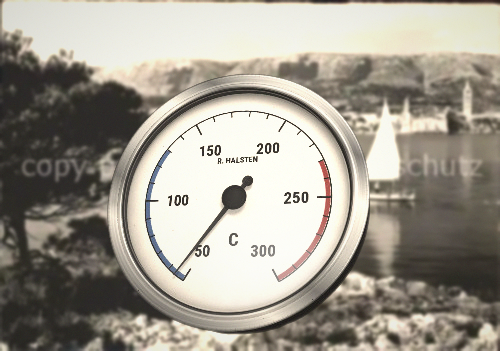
55,°C
